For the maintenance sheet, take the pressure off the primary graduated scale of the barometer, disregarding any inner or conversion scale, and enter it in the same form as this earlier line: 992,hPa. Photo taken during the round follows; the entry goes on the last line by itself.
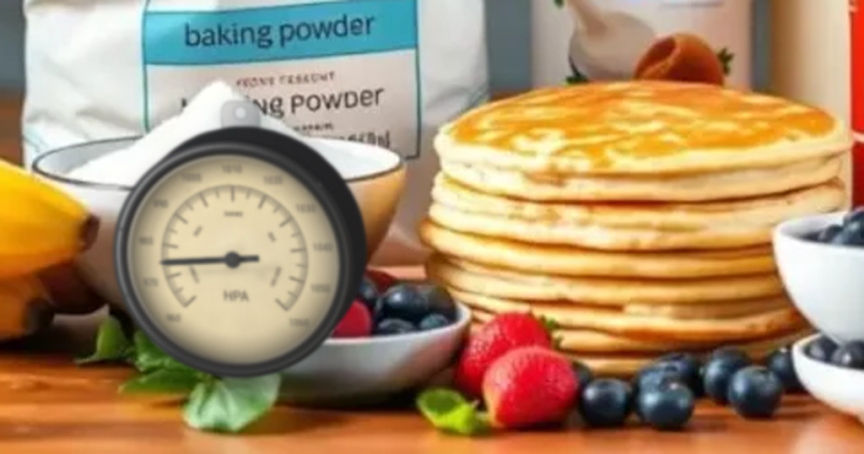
975,hPa
